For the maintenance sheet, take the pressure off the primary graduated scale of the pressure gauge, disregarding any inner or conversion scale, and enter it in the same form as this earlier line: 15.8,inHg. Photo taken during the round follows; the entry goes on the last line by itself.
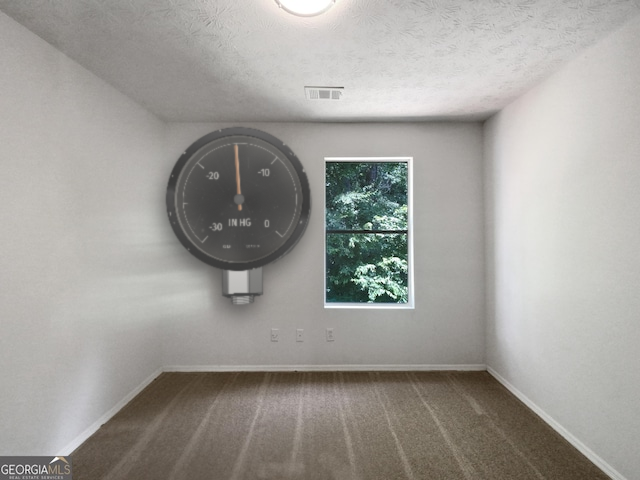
-15,inHg
